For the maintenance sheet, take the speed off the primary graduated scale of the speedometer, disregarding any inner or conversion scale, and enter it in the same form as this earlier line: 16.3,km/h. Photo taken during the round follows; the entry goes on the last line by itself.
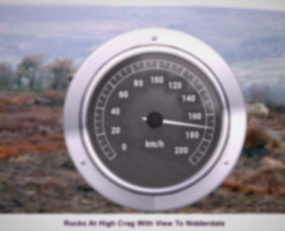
170,km/h
